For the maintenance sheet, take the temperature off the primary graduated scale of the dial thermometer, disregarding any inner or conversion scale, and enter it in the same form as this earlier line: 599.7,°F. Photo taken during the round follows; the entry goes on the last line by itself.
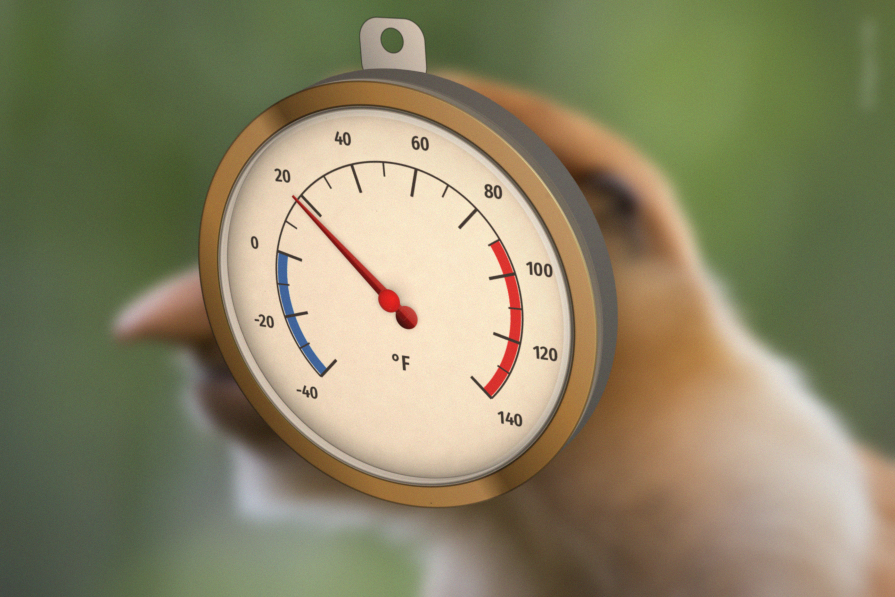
20,°F
